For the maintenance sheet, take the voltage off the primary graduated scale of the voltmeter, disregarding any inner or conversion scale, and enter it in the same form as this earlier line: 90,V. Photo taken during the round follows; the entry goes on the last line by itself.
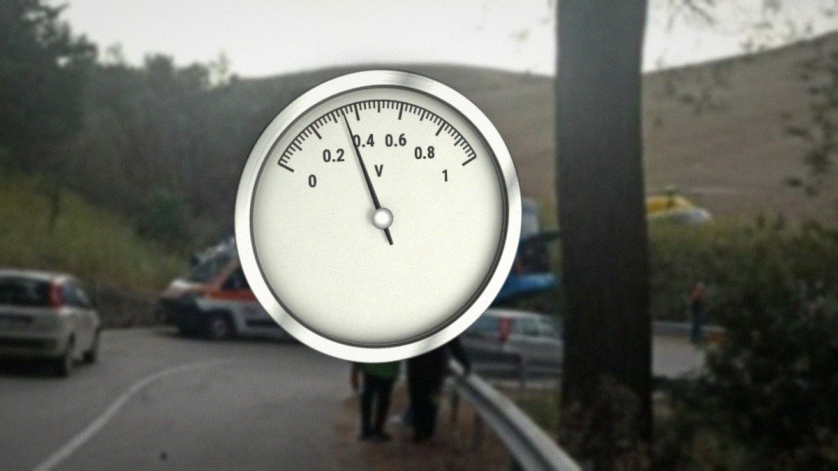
0.34,V
